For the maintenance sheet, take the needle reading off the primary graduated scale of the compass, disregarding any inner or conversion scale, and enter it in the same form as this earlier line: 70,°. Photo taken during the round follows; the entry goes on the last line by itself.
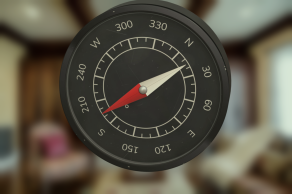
195,°
